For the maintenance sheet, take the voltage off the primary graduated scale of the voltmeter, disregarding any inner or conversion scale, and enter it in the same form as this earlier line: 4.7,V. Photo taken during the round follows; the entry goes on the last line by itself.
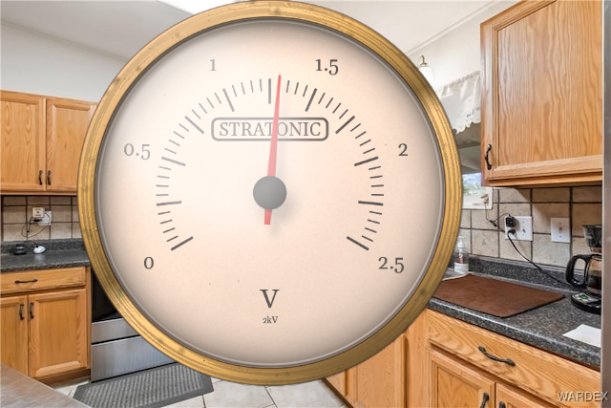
1.3,V
